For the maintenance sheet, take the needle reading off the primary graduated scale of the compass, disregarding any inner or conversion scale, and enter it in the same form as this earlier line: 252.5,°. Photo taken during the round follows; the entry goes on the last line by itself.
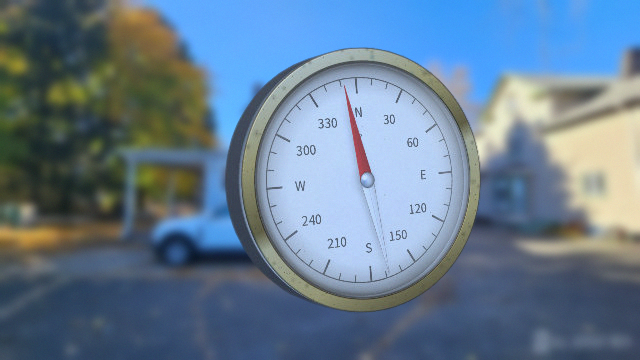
350,°
